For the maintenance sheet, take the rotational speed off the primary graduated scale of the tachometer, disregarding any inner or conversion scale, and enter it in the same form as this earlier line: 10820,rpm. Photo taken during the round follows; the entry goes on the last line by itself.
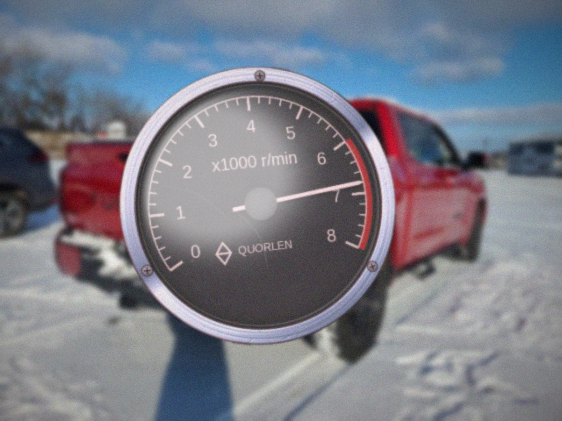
6800,rpm
